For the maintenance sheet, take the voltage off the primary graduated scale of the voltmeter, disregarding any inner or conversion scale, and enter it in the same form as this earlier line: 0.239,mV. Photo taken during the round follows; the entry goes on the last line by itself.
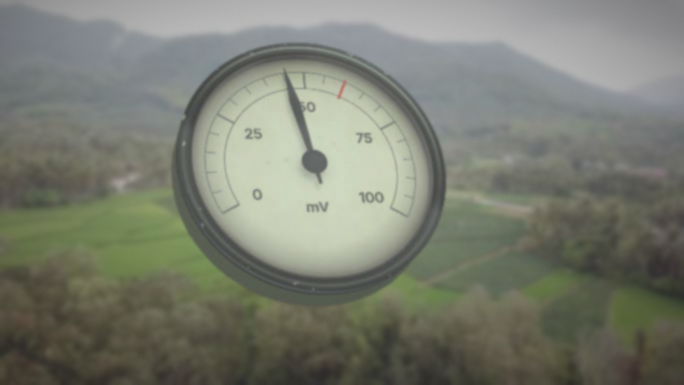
45,mV
